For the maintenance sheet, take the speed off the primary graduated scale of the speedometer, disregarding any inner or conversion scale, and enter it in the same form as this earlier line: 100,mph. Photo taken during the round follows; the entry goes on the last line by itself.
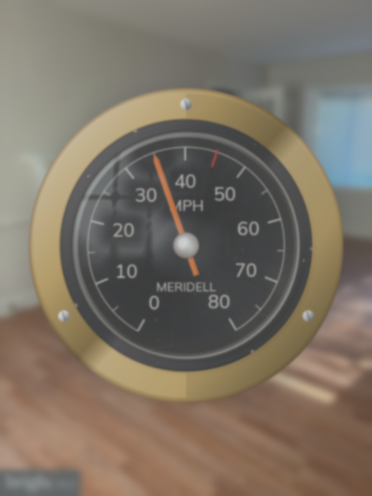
35,mph
